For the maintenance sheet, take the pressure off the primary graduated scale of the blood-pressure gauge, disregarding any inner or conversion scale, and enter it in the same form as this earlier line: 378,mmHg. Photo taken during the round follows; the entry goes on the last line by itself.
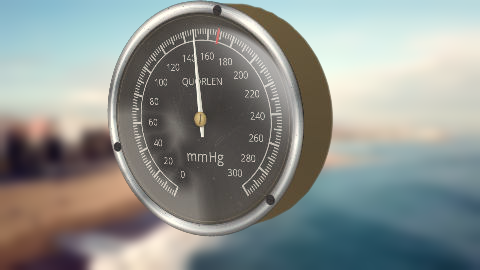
150,mmHg
